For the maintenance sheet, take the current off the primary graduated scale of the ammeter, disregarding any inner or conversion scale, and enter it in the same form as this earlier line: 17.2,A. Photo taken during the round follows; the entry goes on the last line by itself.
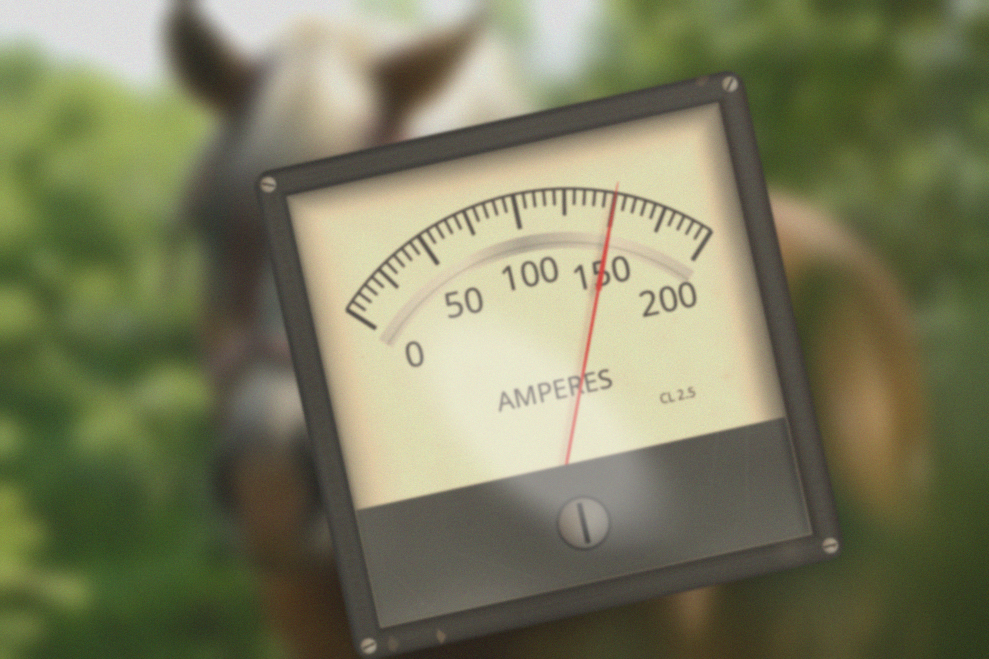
150,A
